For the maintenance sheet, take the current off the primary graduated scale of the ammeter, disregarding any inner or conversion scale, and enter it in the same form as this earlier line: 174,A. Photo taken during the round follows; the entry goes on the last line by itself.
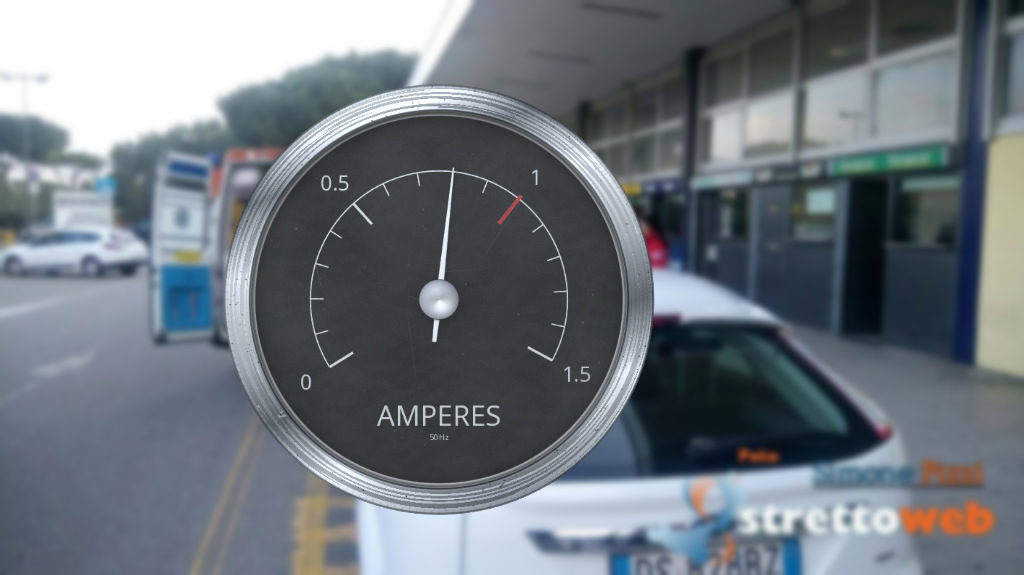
0.8,A
